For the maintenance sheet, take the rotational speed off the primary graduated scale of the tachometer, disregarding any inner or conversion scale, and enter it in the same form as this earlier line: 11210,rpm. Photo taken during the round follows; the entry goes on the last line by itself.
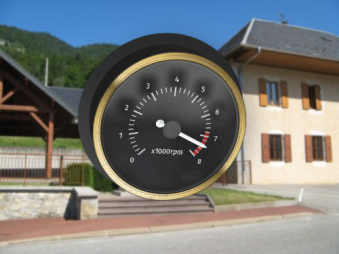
7400,rpm
